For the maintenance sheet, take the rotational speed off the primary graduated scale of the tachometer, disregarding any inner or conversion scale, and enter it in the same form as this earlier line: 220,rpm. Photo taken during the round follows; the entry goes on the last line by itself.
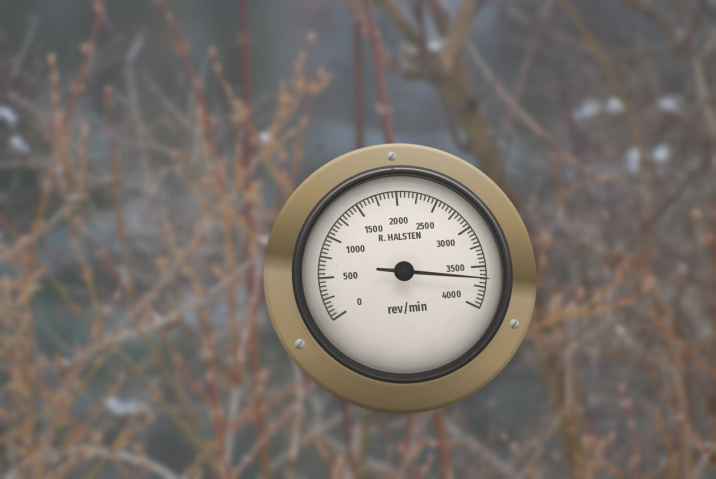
3650,rpm
